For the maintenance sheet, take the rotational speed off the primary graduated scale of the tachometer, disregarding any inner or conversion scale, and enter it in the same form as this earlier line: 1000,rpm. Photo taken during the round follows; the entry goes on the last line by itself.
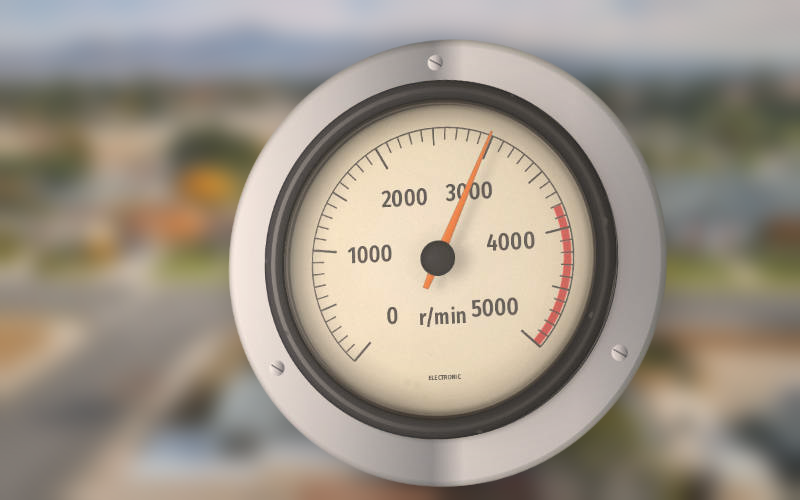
3000,rpm
